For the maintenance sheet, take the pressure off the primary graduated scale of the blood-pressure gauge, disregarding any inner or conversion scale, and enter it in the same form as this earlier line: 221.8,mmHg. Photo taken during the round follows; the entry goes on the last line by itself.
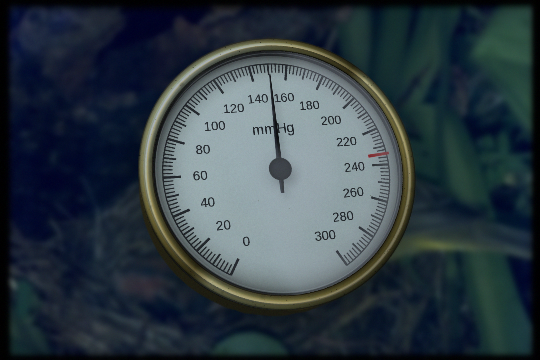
150,mmHg
